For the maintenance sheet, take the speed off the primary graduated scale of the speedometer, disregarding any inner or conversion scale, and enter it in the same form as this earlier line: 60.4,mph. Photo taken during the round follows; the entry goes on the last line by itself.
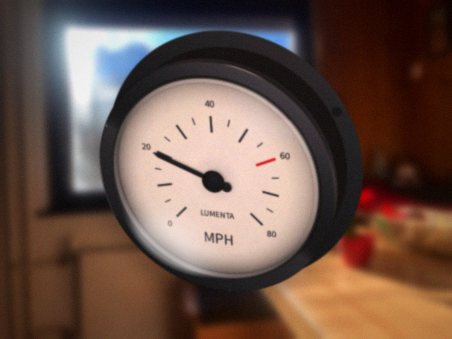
20,mph
